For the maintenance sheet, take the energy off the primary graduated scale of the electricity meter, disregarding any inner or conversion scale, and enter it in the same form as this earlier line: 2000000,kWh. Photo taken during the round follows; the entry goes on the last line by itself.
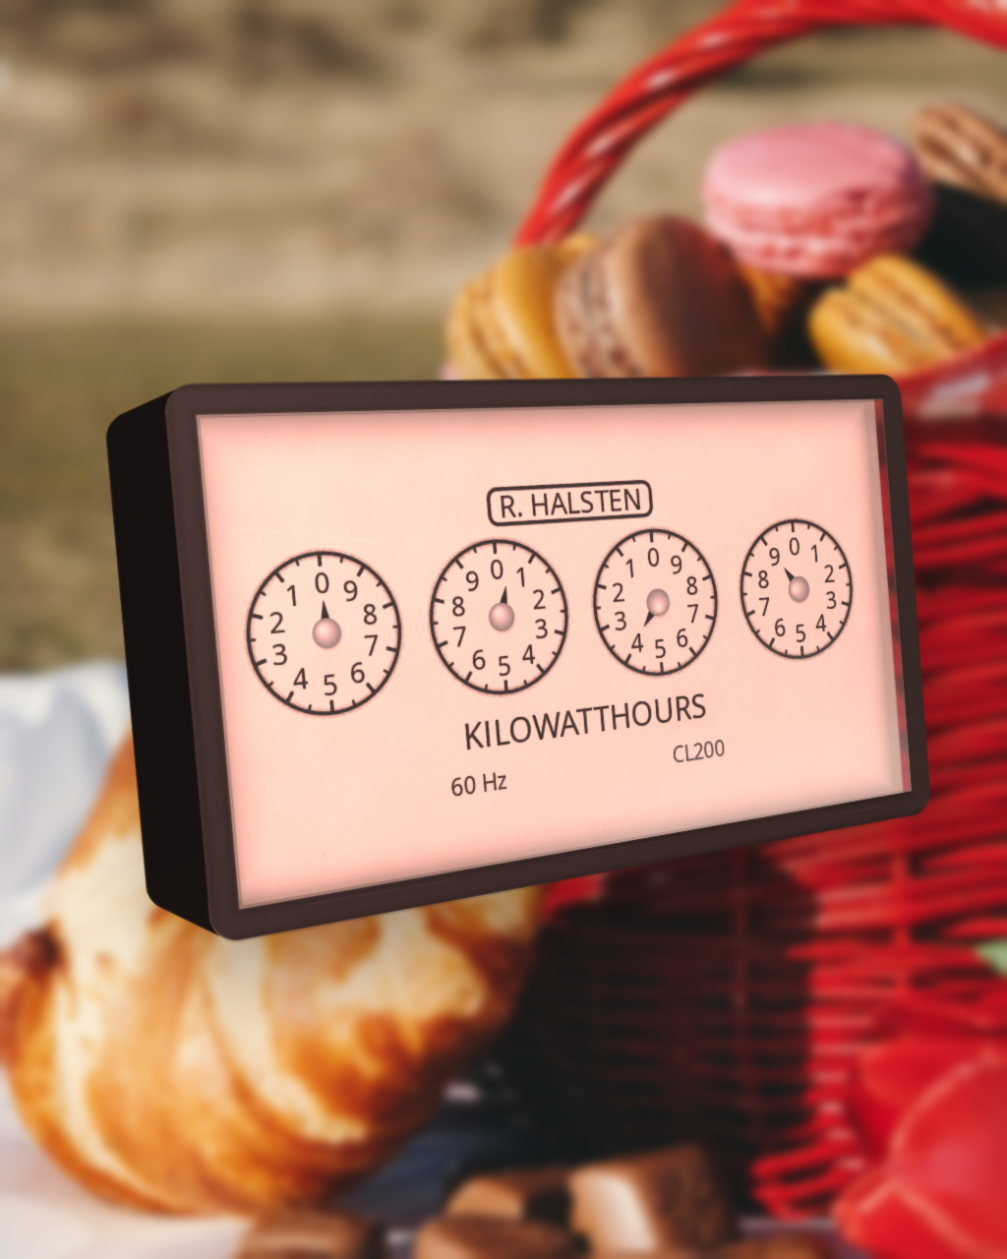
39,kWh
